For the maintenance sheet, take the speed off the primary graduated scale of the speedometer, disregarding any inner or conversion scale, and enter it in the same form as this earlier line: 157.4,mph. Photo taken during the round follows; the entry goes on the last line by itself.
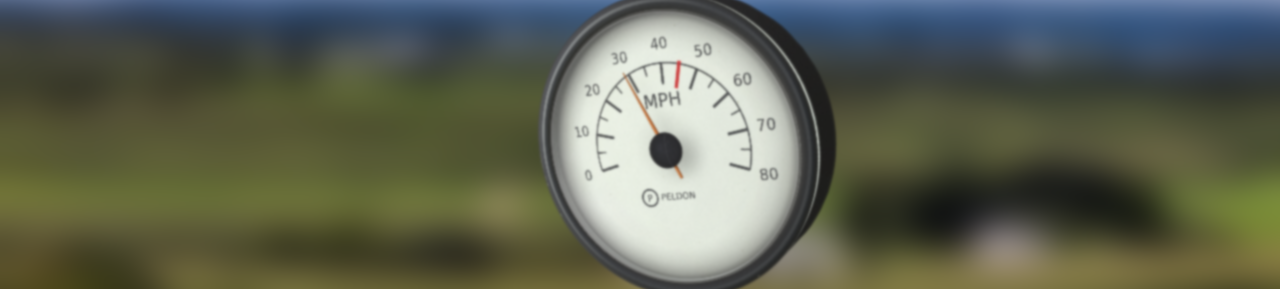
30,mph
